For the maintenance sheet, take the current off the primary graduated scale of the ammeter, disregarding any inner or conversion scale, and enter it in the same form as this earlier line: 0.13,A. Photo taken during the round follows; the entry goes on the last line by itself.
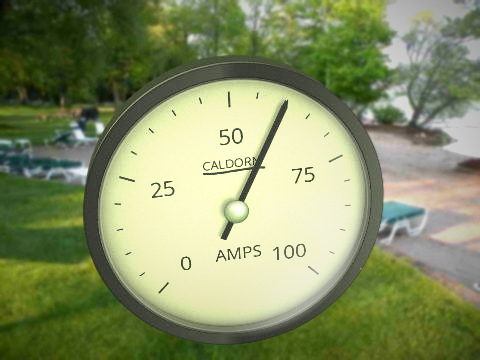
60,A
